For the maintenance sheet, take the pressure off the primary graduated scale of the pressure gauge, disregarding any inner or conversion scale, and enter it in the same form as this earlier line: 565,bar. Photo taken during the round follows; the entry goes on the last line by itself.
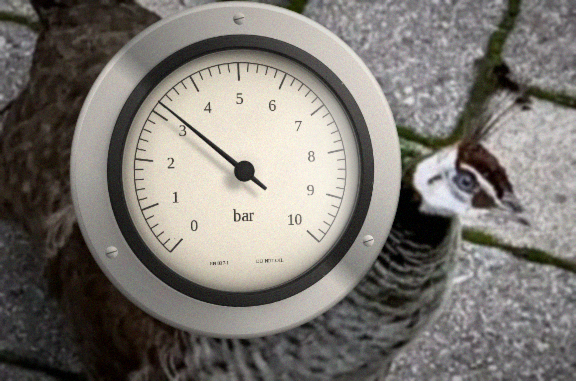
3.2,bar
